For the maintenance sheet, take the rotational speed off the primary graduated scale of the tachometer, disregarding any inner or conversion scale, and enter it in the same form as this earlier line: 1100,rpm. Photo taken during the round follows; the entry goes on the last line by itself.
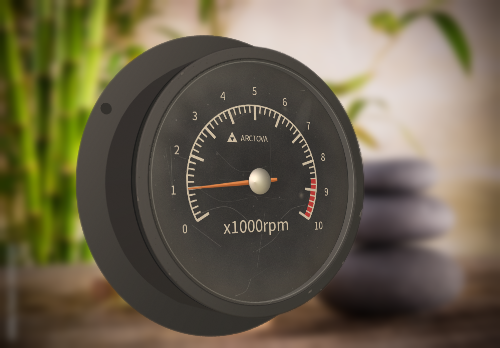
1000,rpm
